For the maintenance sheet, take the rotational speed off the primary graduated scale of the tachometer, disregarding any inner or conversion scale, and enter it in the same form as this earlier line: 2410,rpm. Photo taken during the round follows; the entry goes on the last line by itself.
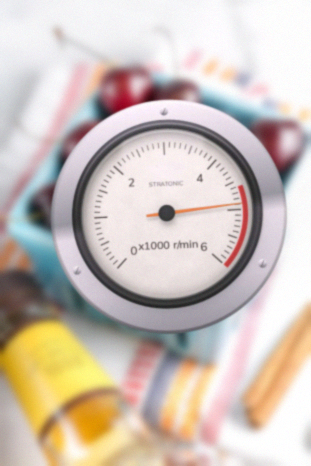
4900,rpm
